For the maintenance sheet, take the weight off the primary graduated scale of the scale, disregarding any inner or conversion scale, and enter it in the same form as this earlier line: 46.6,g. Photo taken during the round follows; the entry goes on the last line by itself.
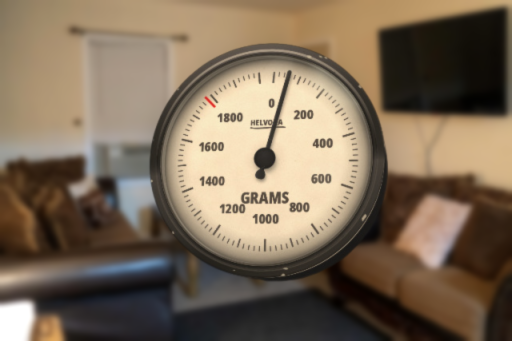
60,g
